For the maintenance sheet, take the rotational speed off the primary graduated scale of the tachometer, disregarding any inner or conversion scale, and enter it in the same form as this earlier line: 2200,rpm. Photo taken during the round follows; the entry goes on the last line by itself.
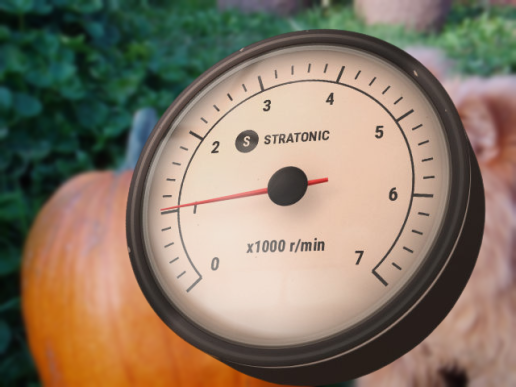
1000,rpm
